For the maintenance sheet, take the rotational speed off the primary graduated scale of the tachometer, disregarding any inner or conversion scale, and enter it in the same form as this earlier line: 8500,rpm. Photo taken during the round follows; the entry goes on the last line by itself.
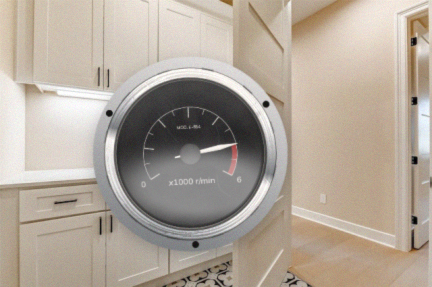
5000,rpm
